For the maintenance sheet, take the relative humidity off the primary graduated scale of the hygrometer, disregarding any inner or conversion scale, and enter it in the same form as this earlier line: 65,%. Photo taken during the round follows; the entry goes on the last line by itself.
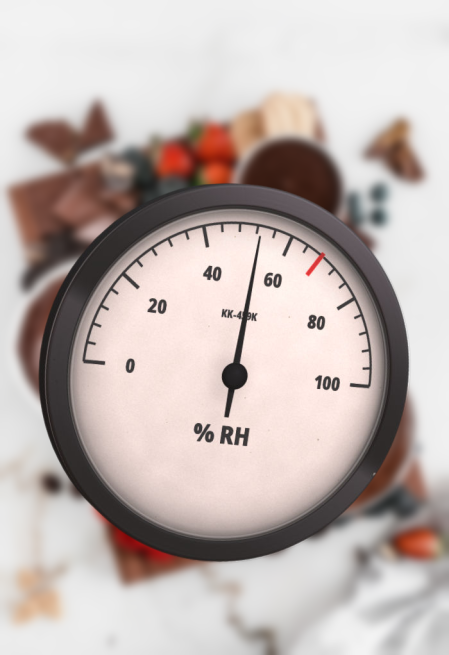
52,%
